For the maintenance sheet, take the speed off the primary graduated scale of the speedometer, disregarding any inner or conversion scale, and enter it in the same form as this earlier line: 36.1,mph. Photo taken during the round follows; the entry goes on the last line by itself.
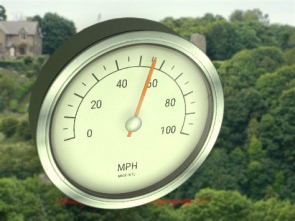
55,mph
